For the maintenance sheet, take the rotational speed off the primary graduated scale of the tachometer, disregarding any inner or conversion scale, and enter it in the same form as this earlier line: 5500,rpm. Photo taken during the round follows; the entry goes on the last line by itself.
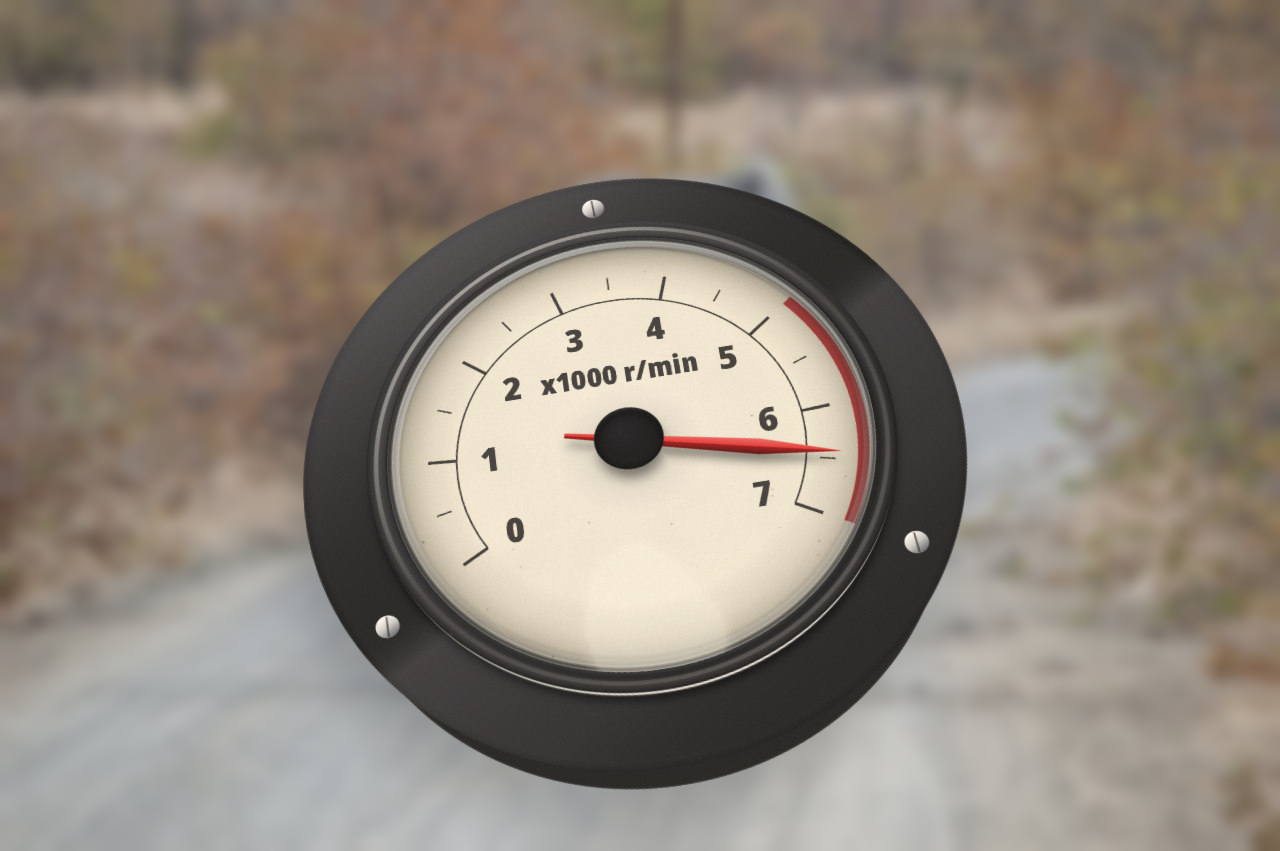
6500,rpm
